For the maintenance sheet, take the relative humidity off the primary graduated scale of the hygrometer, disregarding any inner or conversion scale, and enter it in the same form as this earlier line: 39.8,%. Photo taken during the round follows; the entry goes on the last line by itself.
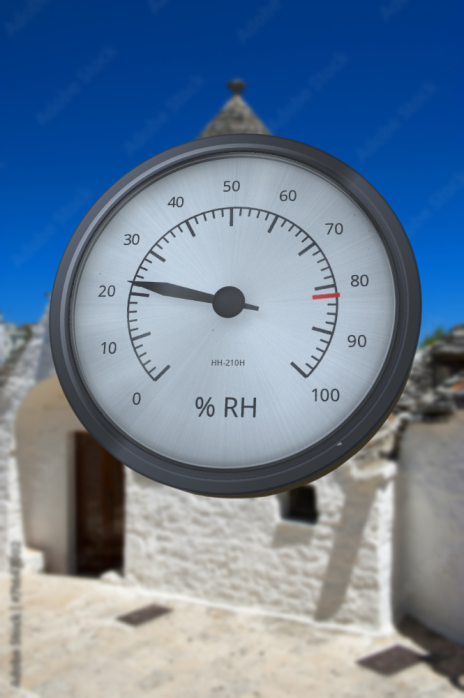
22,%
